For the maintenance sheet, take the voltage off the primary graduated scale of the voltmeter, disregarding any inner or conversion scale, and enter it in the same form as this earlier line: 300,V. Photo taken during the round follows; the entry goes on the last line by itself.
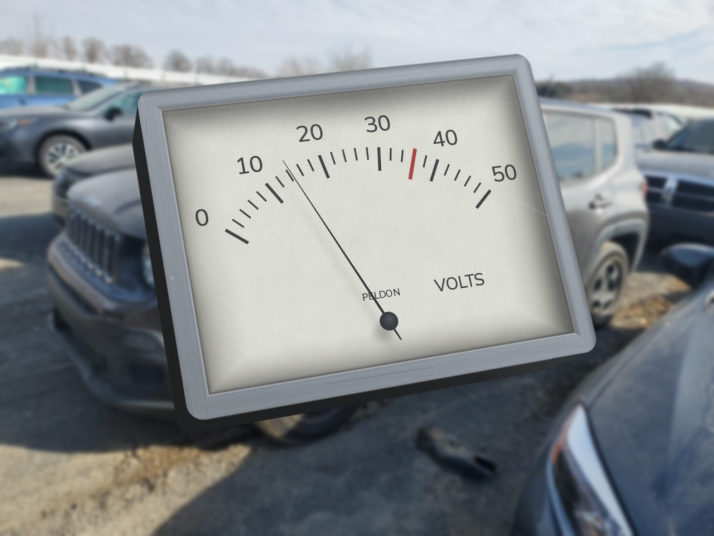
14,V
